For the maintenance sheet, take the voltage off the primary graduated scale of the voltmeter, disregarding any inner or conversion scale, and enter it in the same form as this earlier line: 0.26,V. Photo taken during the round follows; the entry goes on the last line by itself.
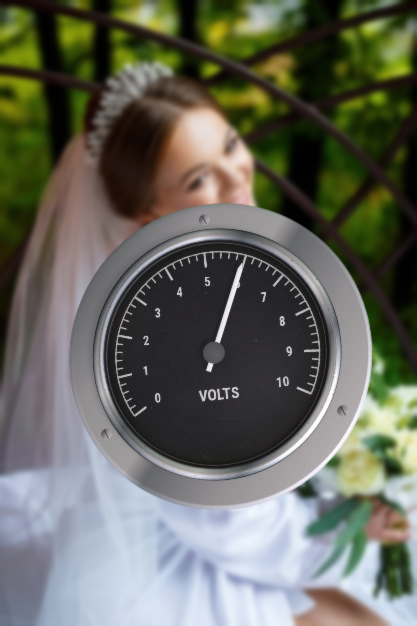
6,V
